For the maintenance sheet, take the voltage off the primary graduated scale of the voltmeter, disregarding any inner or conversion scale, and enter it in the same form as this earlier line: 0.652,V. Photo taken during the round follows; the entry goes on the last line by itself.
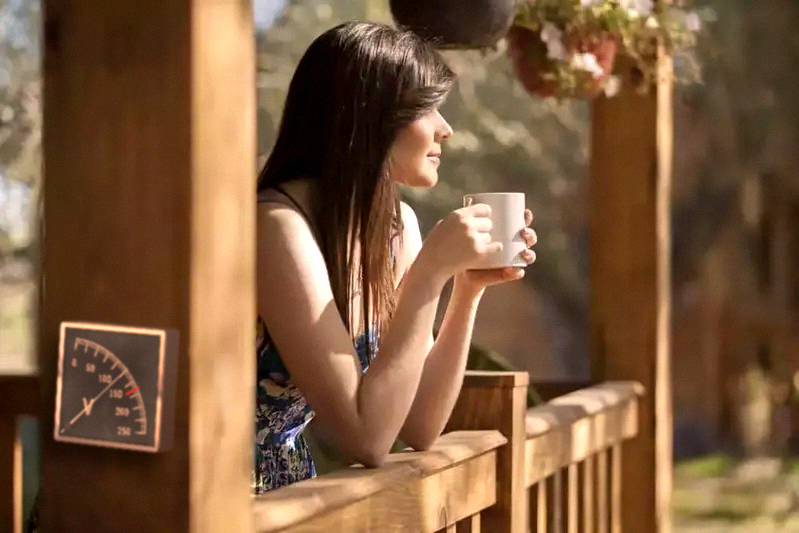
125,V
